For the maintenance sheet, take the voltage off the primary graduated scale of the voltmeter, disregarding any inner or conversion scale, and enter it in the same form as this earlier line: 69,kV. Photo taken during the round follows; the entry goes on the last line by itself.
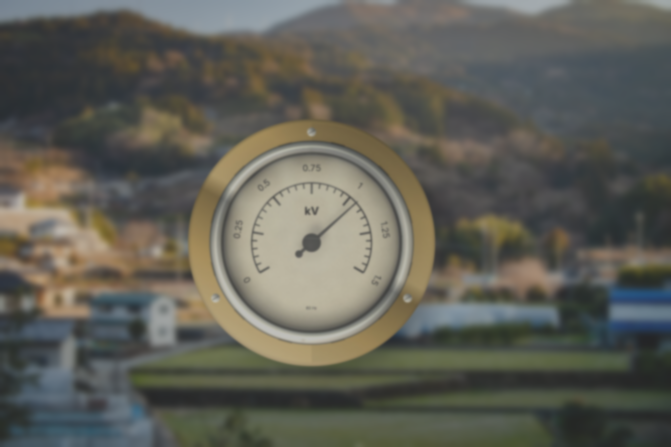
1.05,kV
